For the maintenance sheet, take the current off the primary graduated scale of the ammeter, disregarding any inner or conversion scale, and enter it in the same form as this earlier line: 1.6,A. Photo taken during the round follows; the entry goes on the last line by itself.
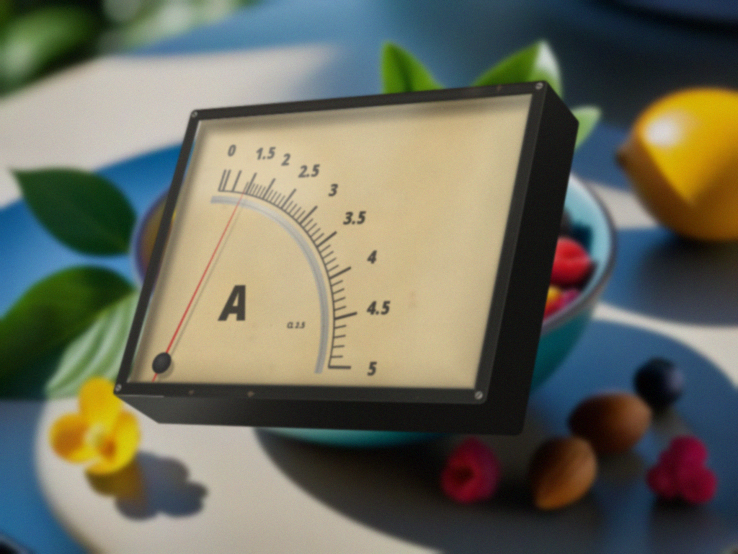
1.5,A
